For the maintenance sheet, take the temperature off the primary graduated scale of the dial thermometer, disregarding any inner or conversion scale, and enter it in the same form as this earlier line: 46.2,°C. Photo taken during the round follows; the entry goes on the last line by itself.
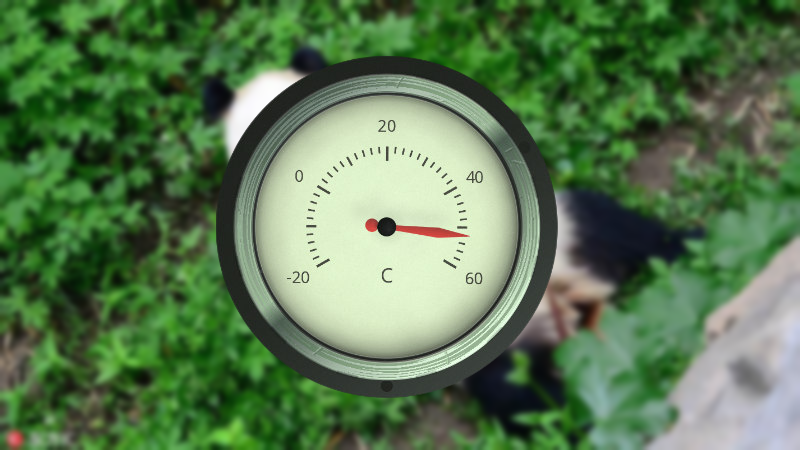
52,°C
